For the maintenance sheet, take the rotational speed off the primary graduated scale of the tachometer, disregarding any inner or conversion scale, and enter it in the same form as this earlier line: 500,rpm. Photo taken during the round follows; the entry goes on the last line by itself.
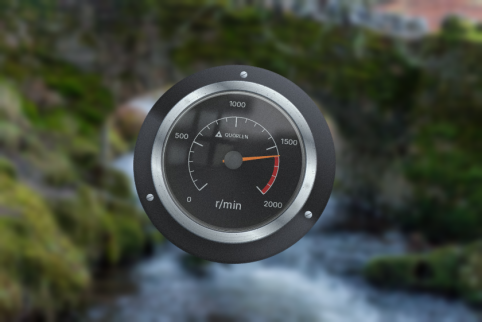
1600,rpm
